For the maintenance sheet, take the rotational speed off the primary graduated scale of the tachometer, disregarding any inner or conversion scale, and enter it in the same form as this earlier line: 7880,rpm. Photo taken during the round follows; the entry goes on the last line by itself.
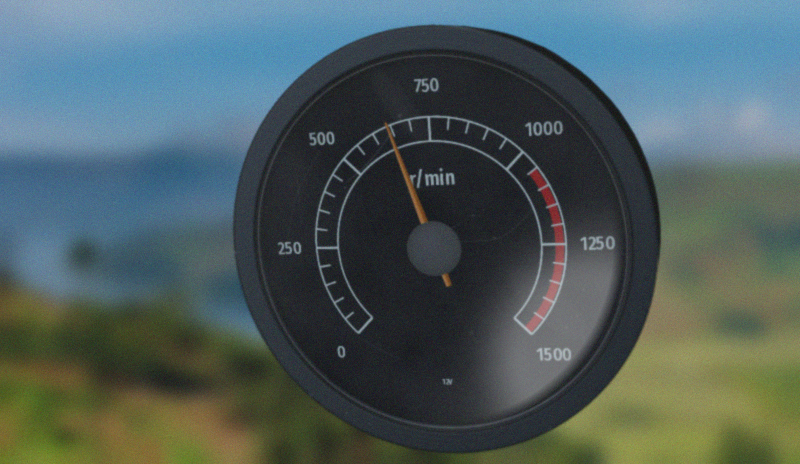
650,rpm
